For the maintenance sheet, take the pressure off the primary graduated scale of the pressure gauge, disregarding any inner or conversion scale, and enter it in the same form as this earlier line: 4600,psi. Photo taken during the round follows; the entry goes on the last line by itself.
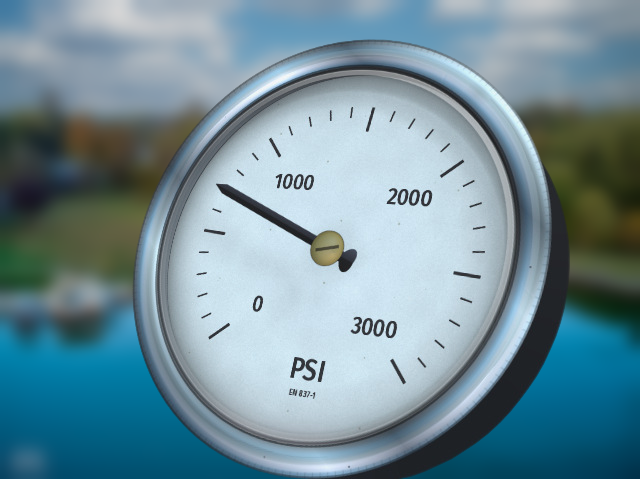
700,psi
